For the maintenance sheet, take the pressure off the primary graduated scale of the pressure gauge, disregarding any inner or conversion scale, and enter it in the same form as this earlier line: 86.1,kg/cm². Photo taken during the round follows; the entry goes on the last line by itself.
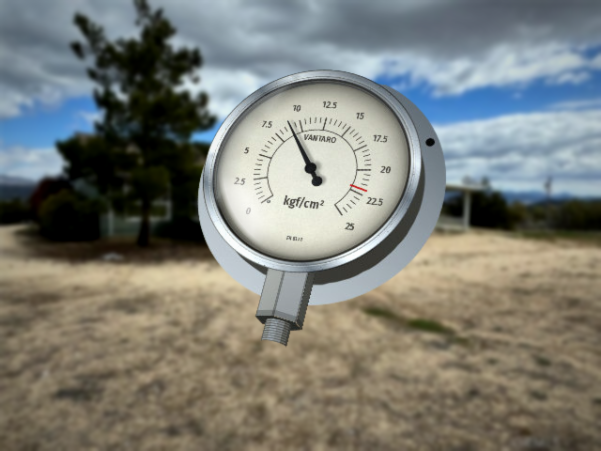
9,kg/cm²
